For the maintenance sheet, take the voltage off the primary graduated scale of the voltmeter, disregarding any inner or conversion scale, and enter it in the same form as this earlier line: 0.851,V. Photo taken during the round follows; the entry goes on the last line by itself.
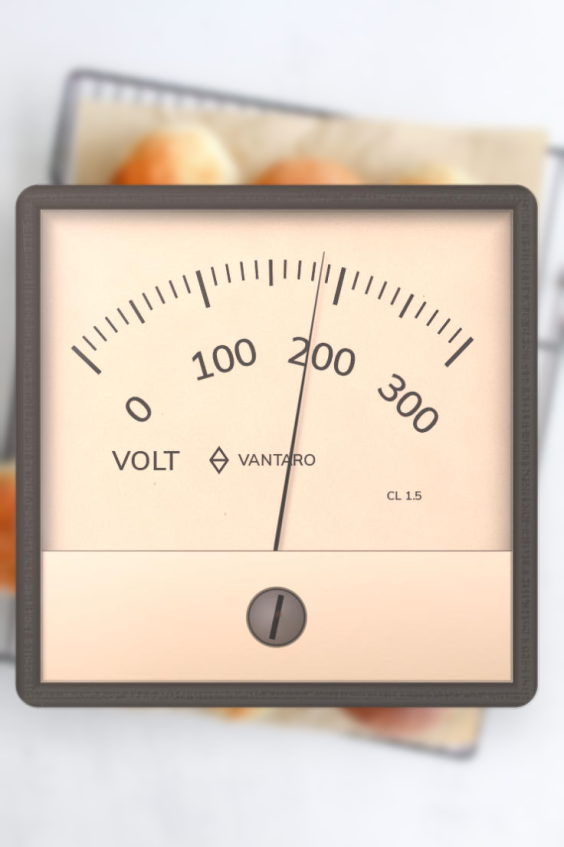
185,V
